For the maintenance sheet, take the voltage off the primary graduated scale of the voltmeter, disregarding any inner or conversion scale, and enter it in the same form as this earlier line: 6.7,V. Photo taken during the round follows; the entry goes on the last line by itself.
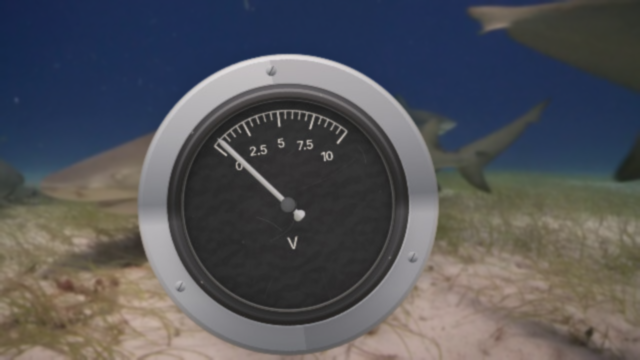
0.5,V
